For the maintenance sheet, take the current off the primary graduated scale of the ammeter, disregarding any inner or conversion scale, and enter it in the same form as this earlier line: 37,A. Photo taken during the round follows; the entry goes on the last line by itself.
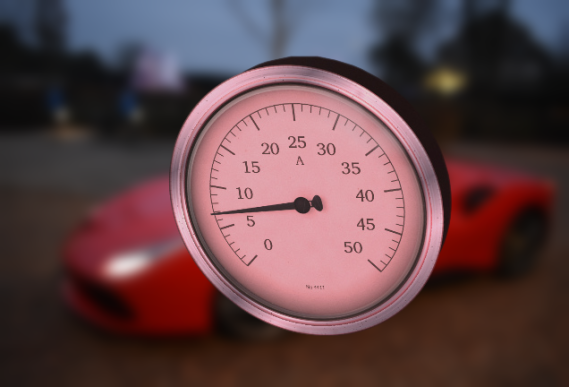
7,A
